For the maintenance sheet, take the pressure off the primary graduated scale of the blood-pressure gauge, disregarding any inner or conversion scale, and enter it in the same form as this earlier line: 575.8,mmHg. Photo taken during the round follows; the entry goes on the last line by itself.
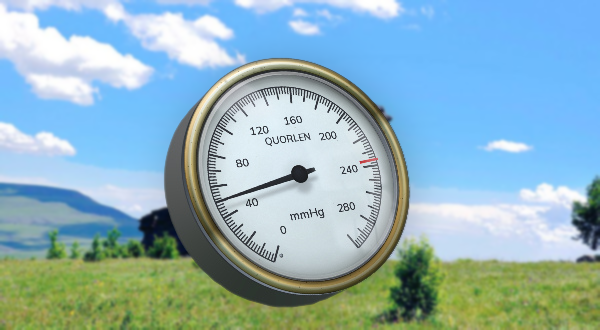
50,mmHg
